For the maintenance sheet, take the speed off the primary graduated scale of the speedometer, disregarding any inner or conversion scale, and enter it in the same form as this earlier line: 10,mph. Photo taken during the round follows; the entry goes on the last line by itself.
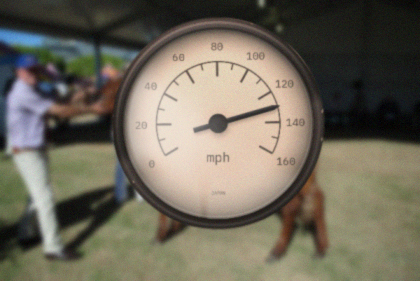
130,mph
